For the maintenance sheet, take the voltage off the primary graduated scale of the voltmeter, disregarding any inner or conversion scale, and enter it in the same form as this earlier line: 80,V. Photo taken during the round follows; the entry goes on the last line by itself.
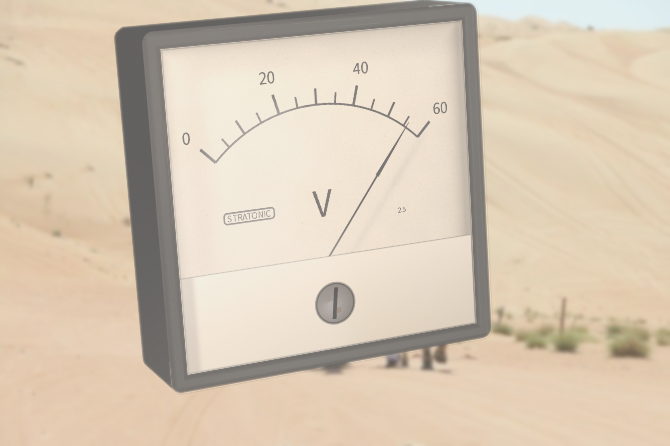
55,V
